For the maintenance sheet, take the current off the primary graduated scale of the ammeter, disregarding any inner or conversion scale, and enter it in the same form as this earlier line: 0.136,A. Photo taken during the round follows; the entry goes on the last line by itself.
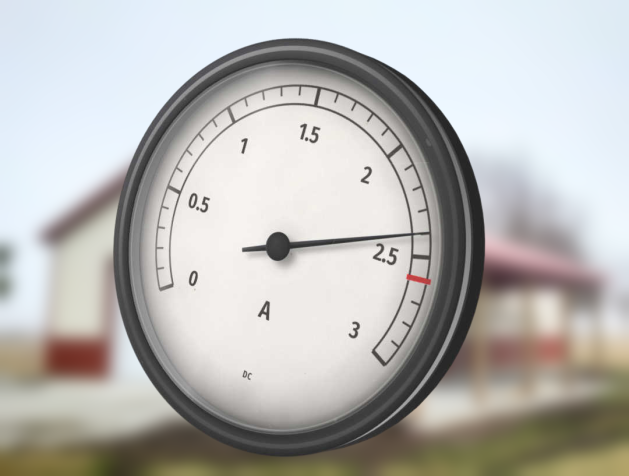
2.4,A
